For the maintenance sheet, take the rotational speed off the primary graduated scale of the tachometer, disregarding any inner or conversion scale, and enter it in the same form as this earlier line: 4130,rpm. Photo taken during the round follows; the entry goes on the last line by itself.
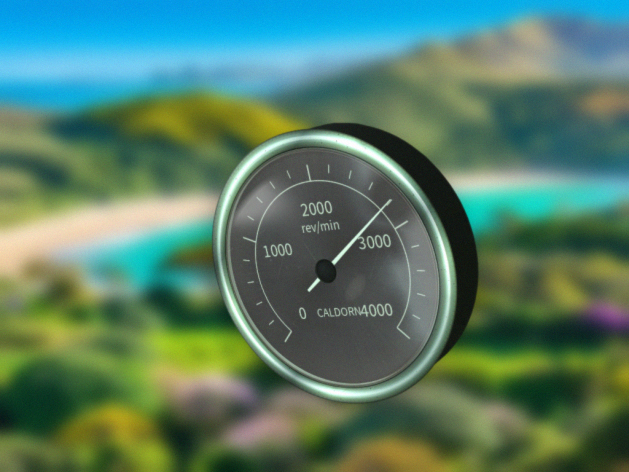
2800,rpm
